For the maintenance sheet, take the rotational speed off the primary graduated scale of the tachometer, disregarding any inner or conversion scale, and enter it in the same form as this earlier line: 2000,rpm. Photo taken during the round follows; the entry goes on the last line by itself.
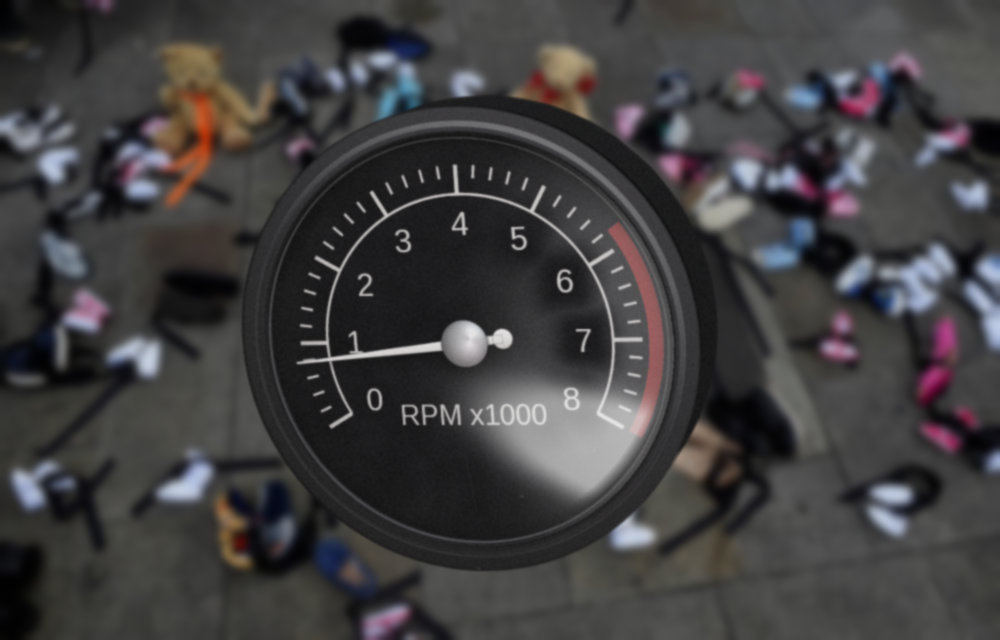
800,rpm
